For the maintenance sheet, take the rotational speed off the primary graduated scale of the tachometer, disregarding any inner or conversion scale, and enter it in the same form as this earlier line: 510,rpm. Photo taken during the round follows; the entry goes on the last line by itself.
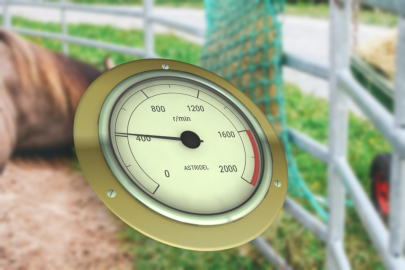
400,rpm
